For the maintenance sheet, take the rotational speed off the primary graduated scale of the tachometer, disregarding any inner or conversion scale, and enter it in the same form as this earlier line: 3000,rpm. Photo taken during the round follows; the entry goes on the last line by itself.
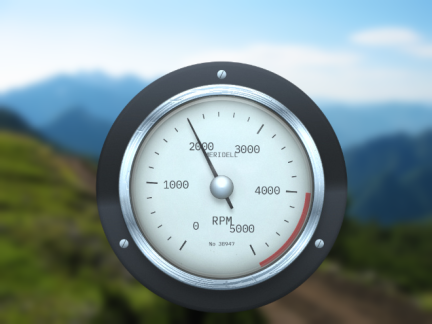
2000,rpm
